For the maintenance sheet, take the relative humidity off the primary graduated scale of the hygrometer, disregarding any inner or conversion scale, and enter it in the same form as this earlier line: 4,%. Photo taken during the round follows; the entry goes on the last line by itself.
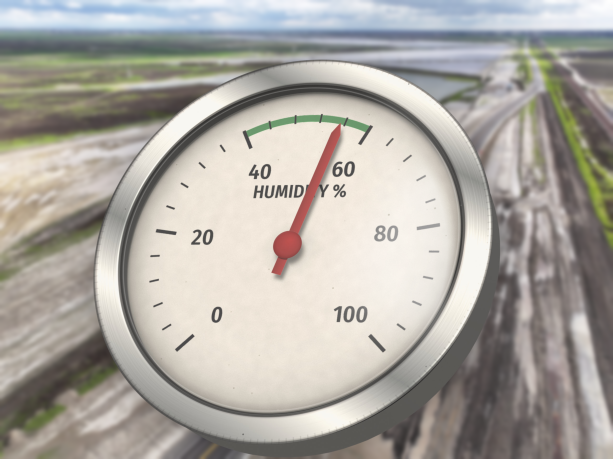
56,%
